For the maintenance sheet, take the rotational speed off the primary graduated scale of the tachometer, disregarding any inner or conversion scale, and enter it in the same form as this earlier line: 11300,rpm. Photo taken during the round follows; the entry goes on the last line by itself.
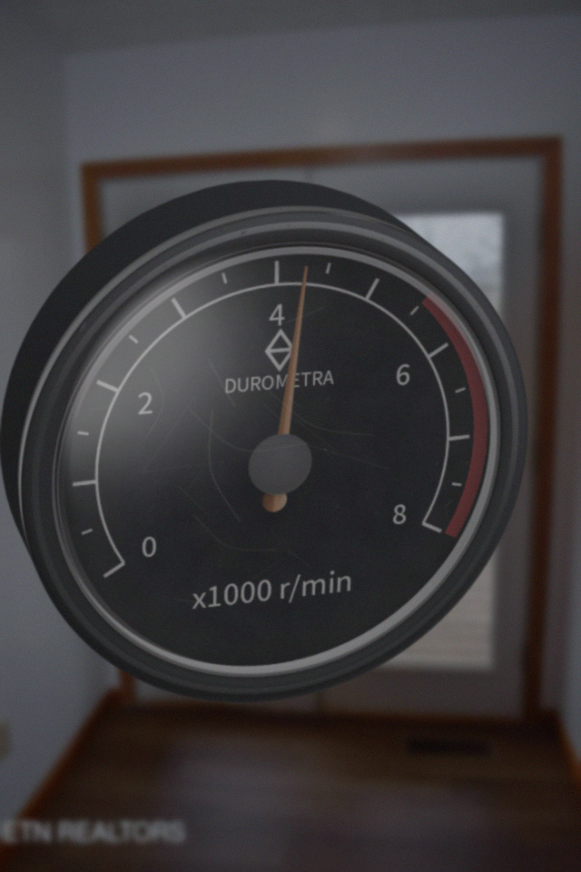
4250,rpm
